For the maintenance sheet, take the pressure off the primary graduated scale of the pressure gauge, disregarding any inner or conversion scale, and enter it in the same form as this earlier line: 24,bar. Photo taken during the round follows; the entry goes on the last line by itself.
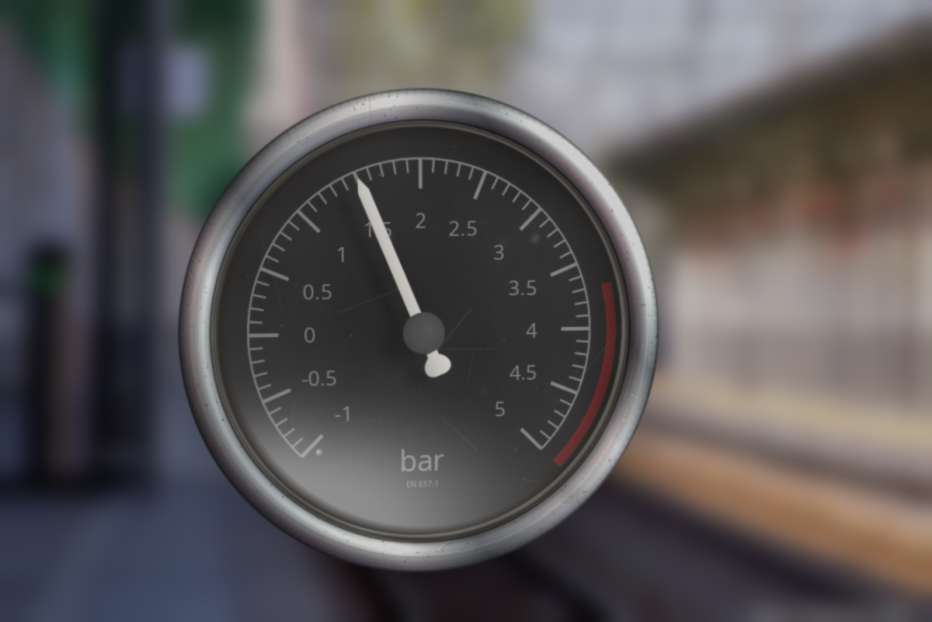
1.5,bar
